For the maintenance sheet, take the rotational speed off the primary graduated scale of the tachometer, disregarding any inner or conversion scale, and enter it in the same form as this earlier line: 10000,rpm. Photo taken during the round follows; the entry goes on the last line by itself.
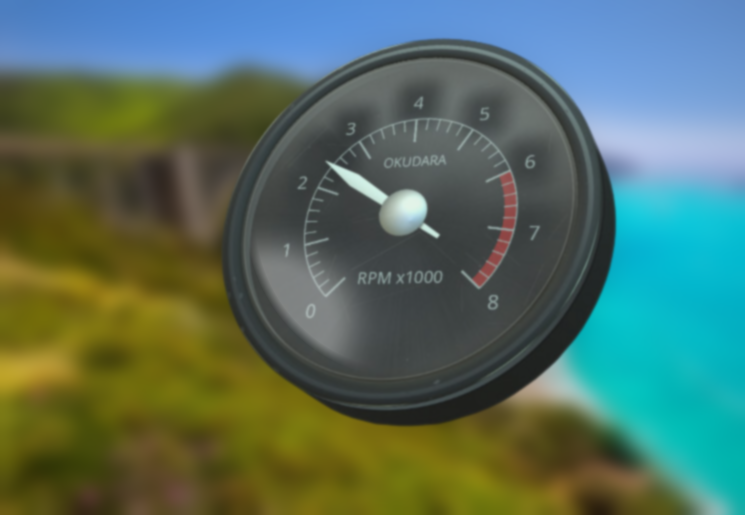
2400,rpm
